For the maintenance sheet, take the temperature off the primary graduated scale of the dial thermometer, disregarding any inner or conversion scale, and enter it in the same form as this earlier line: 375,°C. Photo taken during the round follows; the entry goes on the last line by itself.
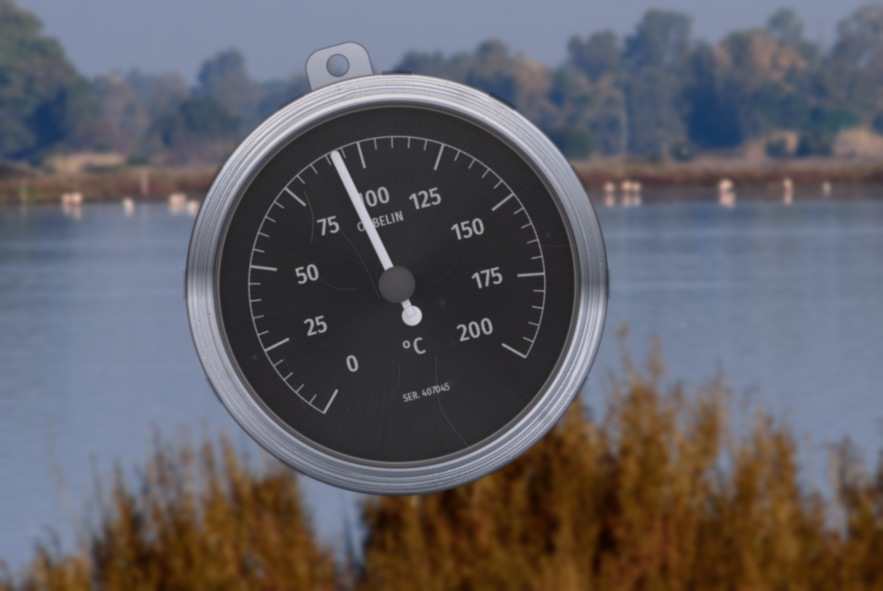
92.5,°C
